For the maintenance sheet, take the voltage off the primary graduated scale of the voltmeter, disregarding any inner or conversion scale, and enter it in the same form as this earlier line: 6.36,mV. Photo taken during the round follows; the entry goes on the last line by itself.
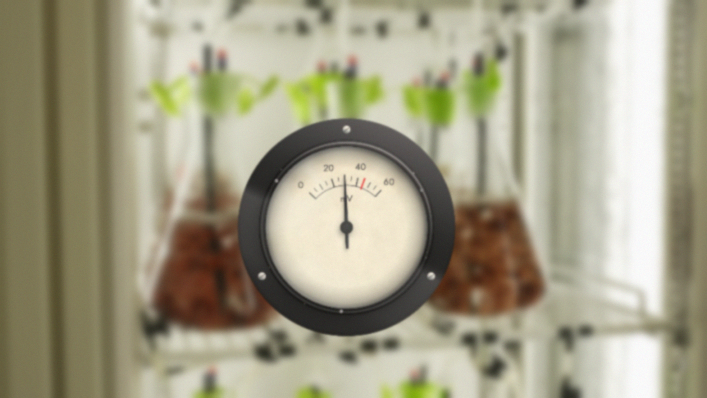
30,mV
